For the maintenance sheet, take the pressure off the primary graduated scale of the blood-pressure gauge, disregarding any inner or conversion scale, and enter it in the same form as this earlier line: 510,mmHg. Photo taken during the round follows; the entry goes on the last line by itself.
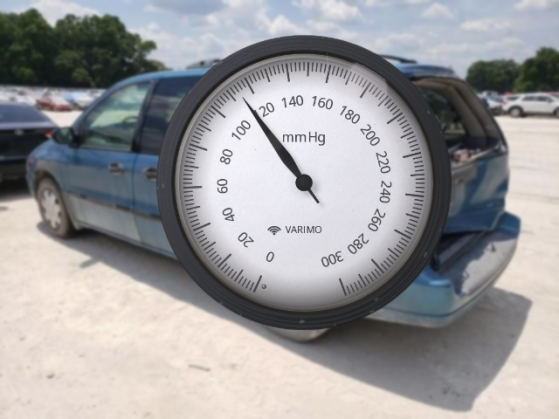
114,mmHg
